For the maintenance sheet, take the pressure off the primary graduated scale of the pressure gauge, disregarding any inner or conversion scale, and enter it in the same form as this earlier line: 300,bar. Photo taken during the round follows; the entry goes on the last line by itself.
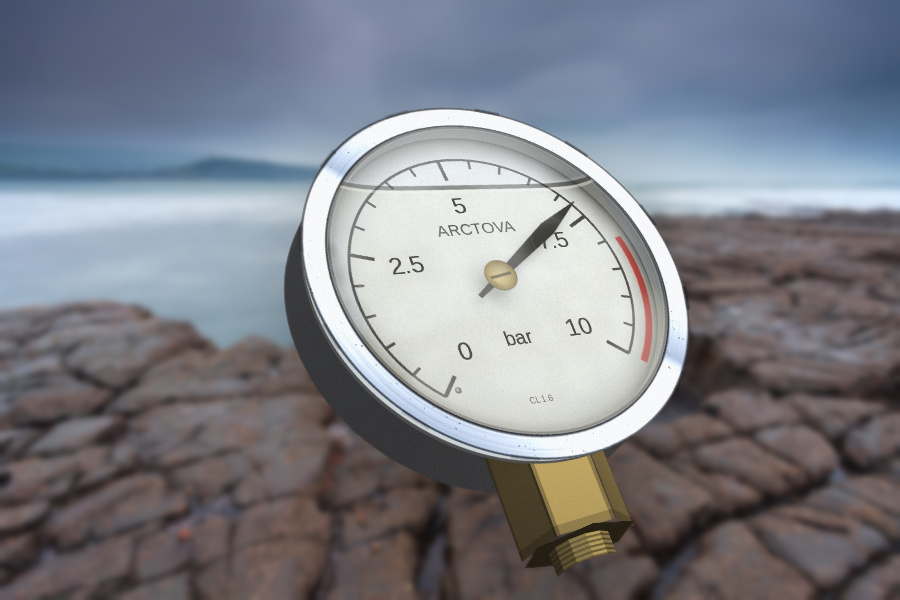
7.25,bar
